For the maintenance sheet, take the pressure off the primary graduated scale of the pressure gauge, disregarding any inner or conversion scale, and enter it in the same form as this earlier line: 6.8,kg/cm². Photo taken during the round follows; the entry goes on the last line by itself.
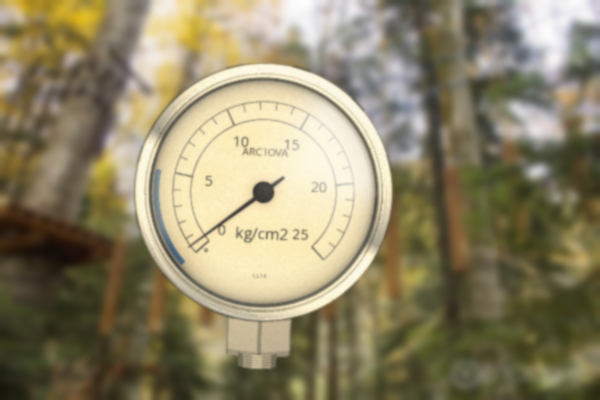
0.5,kg/cm²
